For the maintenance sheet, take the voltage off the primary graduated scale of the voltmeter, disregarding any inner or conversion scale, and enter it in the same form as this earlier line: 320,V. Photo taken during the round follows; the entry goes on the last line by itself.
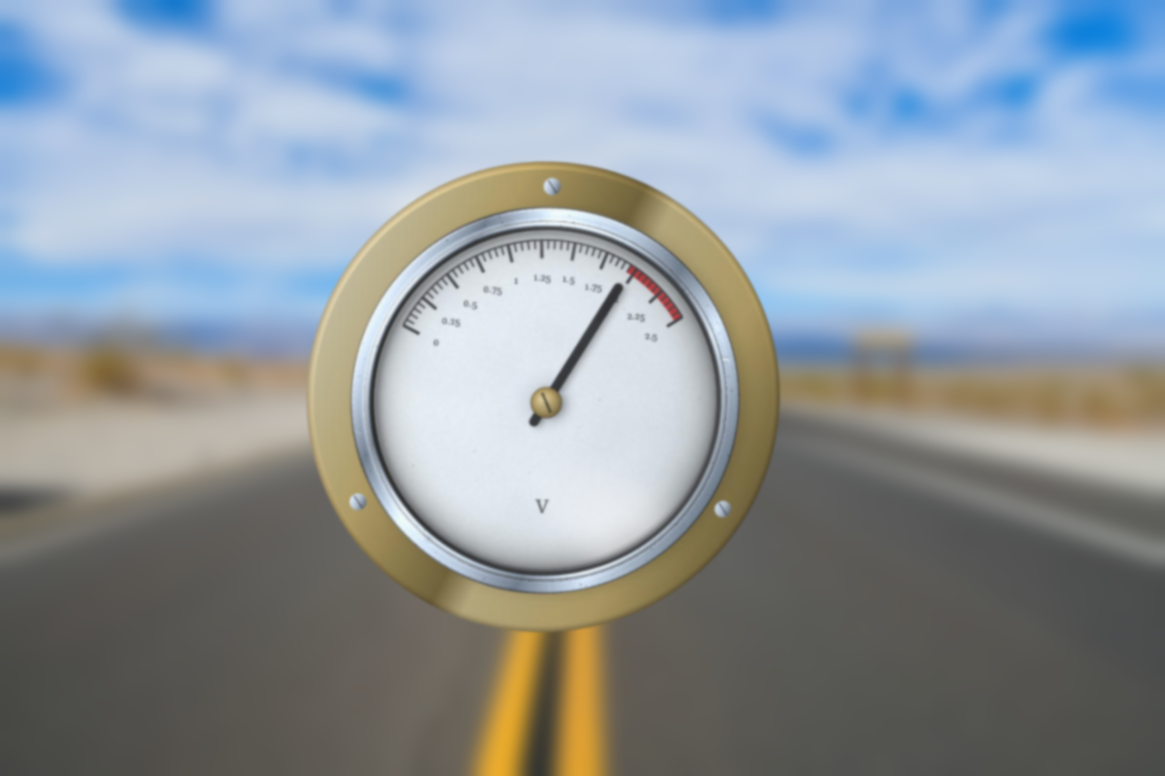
1.95,V
